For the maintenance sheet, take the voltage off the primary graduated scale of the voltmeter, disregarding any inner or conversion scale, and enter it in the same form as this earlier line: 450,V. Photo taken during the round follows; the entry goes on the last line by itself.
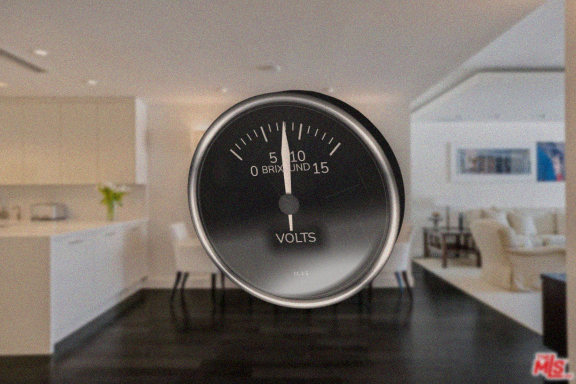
8,V
